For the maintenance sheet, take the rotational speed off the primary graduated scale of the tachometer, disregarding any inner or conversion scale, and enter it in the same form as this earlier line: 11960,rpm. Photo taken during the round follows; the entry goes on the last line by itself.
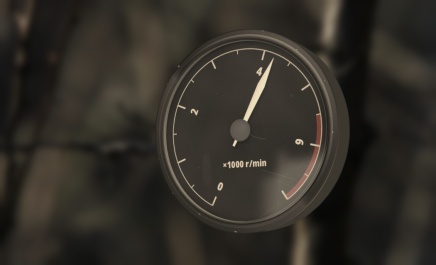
4250,rpm
